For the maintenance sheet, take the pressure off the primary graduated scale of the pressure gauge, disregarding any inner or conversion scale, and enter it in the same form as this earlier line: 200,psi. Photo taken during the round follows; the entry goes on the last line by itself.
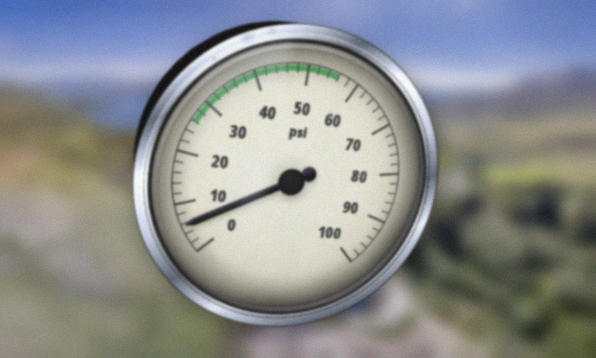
6,psi
